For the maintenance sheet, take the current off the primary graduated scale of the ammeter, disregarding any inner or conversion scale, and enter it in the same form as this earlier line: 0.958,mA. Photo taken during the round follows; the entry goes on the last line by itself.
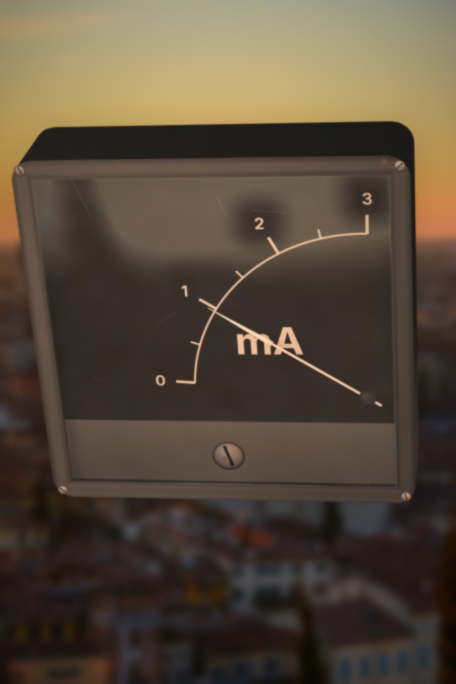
1,mA
